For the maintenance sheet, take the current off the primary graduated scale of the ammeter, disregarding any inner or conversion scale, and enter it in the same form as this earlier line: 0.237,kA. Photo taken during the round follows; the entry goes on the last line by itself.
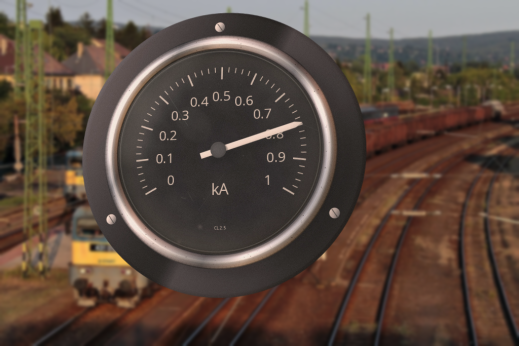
0.8,kA
